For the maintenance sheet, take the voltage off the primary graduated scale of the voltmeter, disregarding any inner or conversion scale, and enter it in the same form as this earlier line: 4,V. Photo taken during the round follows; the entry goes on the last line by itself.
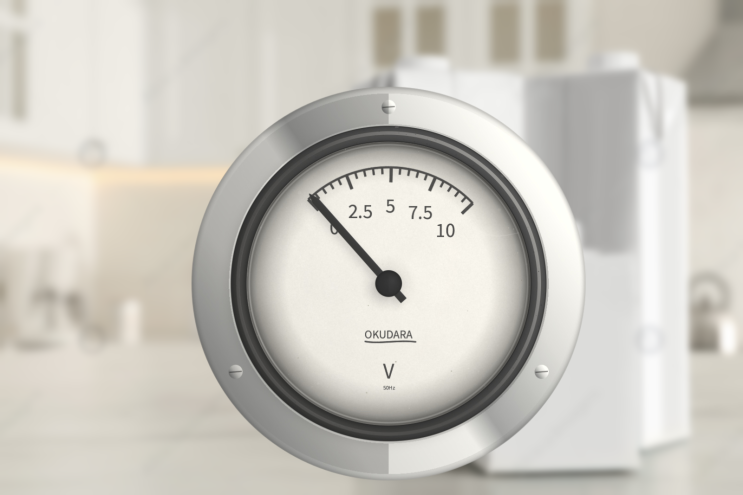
0.25,V
